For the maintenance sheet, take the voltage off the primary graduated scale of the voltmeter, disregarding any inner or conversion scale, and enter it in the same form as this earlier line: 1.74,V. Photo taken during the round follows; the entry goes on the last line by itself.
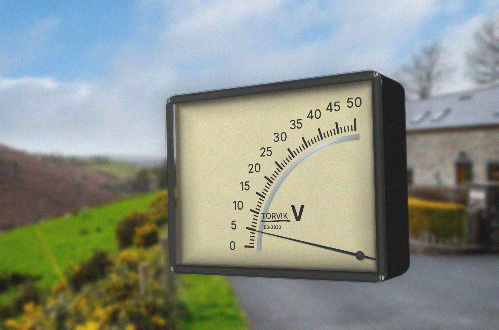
5,V
